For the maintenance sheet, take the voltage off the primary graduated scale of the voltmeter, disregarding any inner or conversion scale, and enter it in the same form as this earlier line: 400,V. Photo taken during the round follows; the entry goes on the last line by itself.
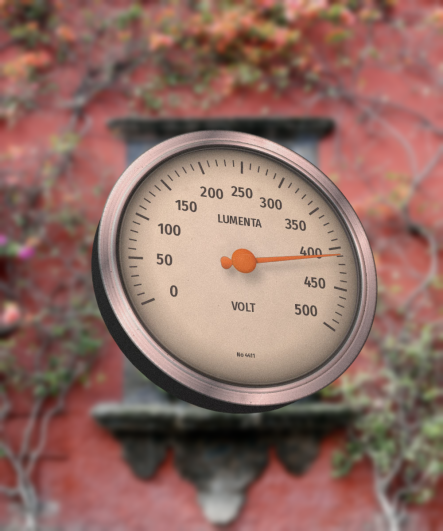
410,V
